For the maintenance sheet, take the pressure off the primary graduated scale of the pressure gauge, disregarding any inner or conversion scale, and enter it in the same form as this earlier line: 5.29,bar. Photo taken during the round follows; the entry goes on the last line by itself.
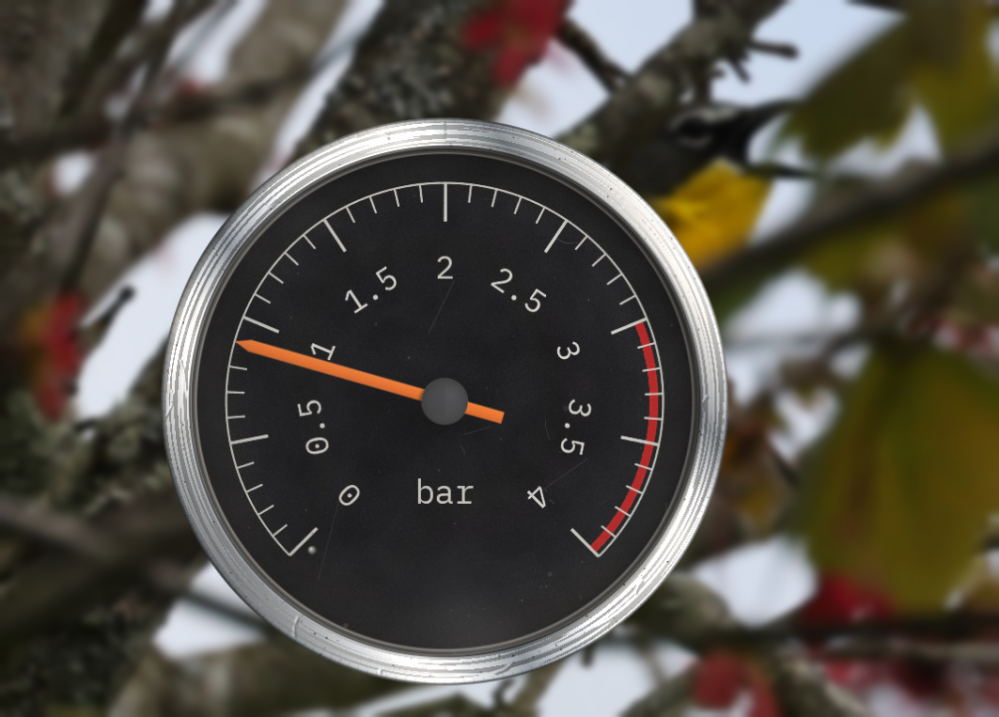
0.9,bar
